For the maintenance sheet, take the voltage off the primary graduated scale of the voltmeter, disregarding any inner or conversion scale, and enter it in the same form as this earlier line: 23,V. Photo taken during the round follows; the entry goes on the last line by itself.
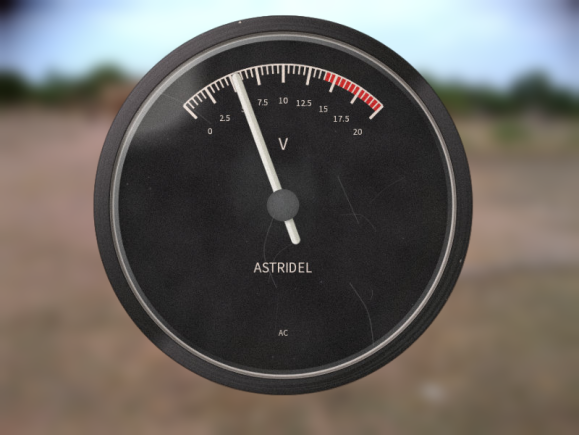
5.5,V
